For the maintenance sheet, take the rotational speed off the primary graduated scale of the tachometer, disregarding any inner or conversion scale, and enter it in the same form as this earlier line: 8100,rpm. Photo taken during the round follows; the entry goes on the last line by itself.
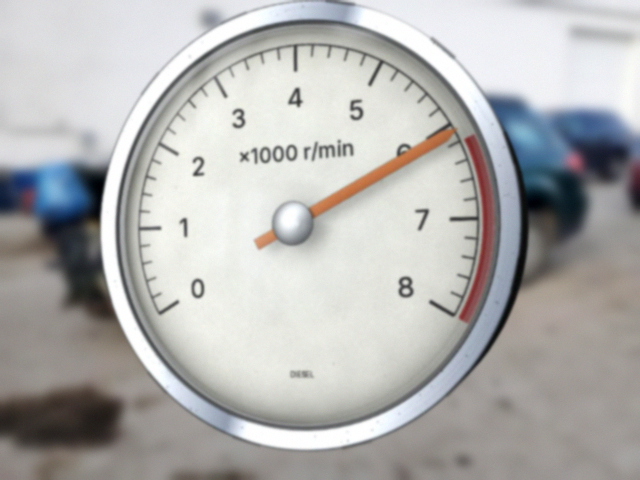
6100,rpm
